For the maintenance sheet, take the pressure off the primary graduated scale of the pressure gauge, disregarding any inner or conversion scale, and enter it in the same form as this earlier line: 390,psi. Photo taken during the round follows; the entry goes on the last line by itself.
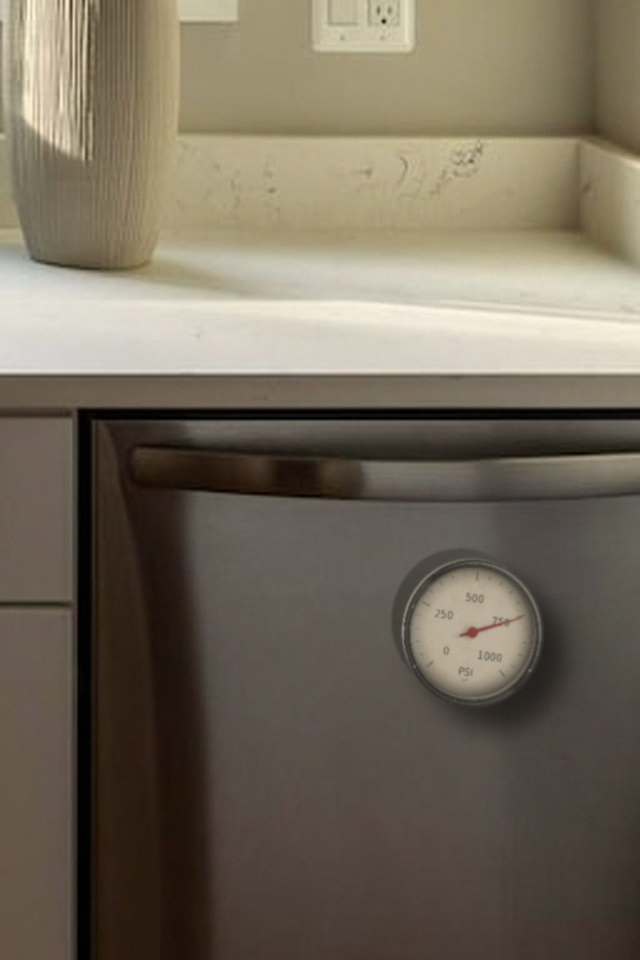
750,psi
